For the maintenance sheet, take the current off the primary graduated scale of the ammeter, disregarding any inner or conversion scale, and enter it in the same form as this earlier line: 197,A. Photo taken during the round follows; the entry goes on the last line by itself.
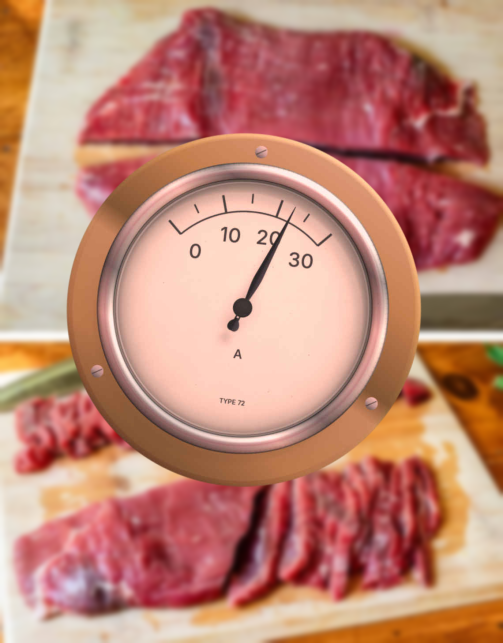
22.5,A
